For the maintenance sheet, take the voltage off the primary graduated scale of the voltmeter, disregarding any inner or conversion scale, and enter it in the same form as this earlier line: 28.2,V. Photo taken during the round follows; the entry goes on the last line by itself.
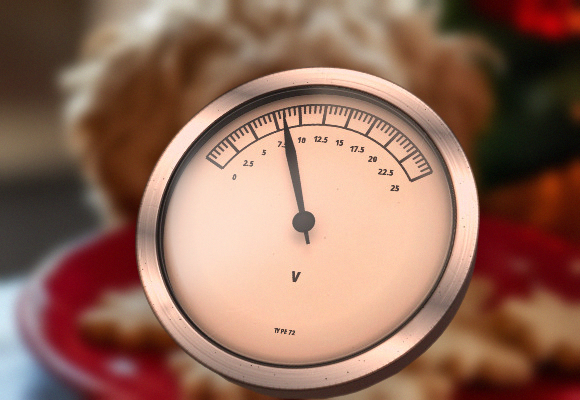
8.5,V
